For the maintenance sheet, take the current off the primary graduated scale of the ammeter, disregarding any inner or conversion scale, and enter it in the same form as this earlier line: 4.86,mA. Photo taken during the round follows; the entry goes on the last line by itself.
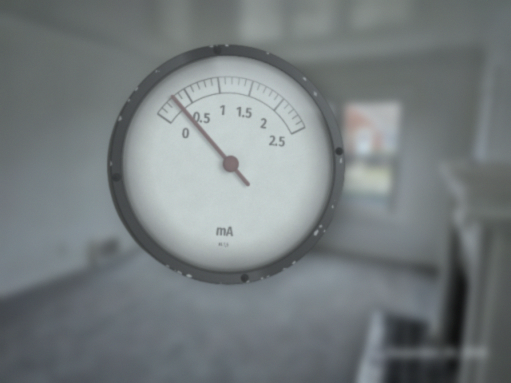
0.3,mA
